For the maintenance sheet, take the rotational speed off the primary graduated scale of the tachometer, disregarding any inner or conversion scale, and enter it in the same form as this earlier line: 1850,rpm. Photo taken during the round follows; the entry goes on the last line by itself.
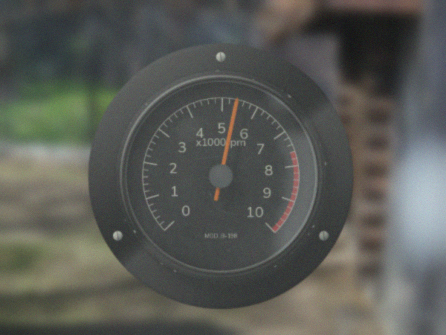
5400,rpm
